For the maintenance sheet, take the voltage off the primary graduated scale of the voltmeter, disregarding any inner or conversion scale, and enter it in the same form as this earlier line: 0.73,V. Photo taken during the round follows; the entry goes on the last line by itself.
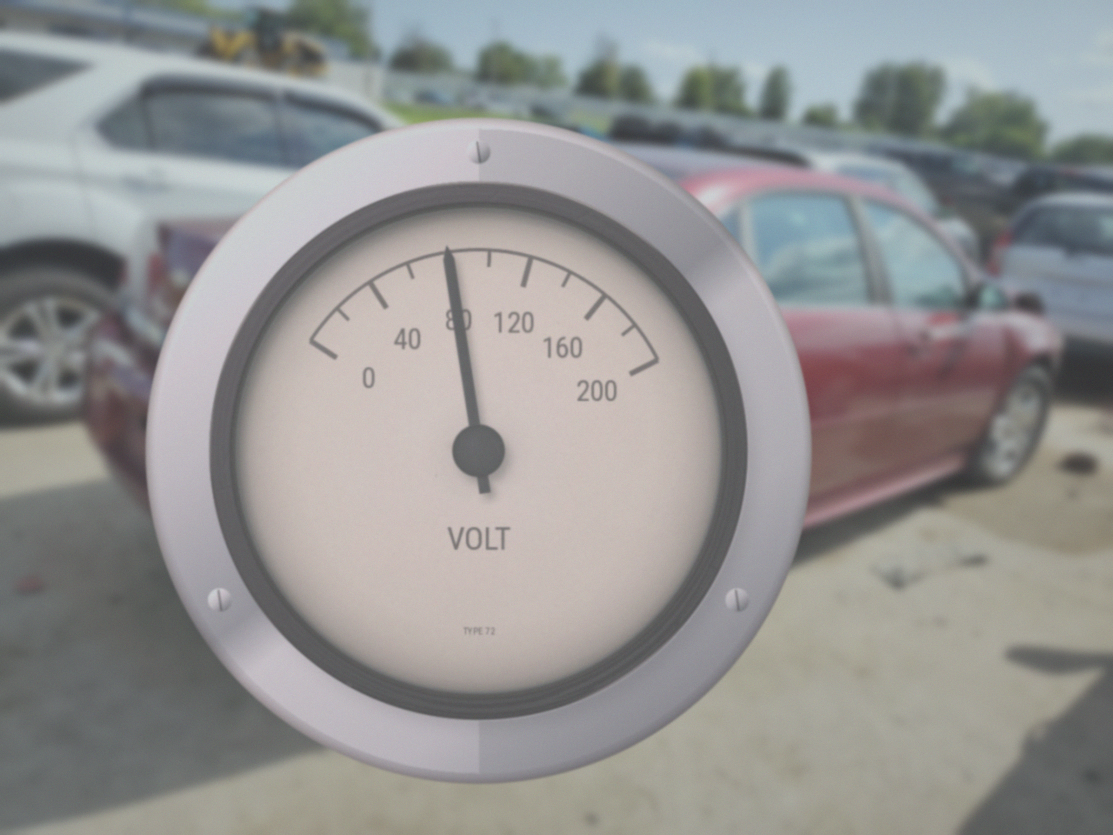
80,V
